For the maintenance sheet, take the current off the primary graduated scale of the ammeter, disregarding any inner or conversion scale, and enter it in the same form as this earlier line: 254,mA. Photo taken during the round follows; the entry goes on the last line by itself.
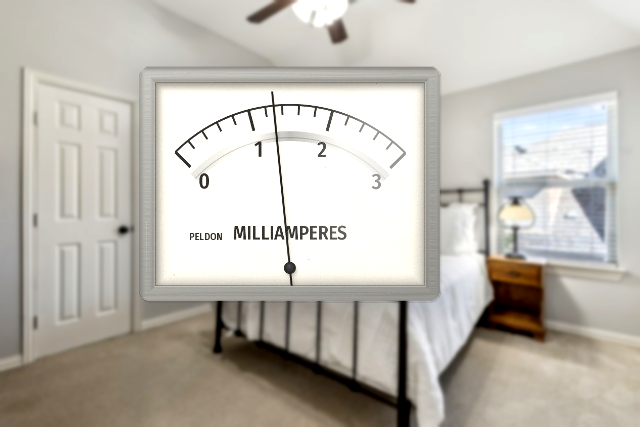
1.3,mA
